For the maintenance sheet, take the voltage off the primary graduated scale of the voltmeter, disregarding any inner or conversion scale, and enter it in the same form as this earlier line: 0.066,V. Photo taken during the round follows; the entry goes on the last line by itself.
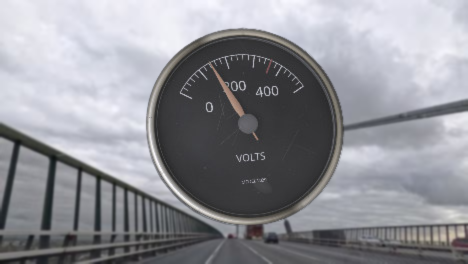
140,V
